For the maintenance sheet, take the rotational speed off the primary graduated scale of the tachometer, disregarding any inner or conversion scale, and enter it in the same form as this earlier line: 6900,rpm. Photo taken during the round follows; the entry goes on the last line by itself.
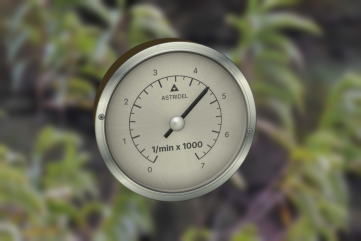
4500,rpm
